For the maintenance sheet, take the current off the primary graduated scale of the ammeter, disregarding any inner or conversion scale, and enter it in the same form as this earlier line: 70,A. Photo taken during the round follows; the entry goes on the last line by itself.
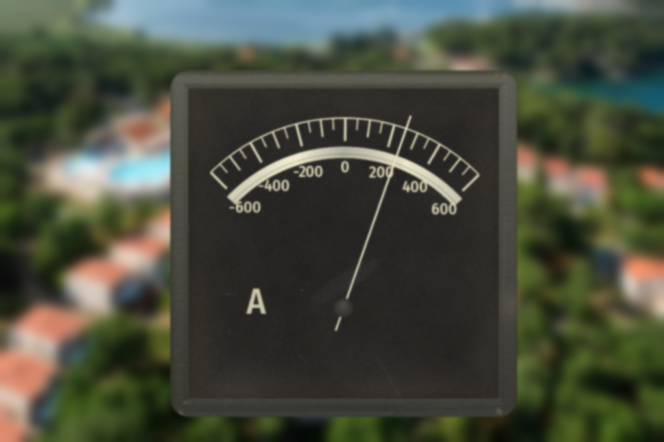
250,A
